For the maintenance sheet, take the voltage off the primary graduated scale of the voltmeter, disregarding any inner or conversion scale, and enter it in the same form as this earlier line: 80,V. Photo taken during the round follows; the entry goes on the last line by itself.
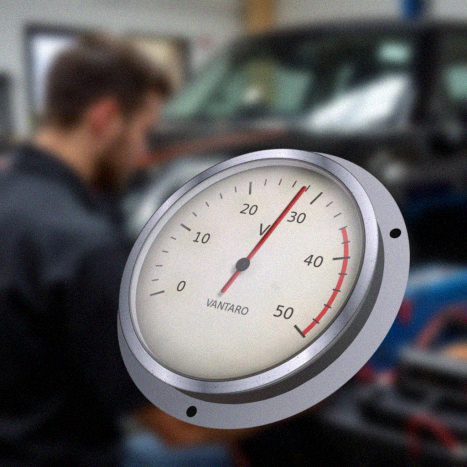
28,V
